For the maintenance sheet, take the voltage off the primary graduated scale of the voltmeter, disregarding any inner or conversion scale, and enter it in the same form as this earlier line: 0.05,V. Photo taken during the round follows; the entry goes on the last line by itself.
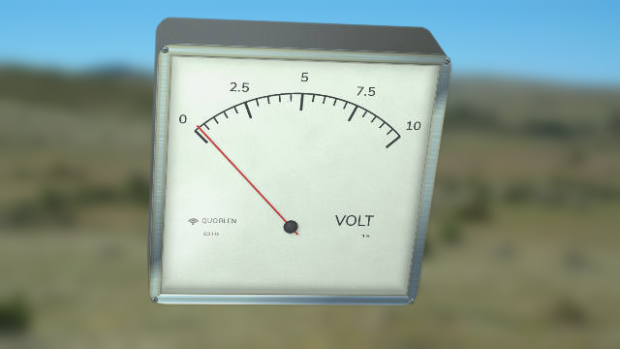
0.25,V
